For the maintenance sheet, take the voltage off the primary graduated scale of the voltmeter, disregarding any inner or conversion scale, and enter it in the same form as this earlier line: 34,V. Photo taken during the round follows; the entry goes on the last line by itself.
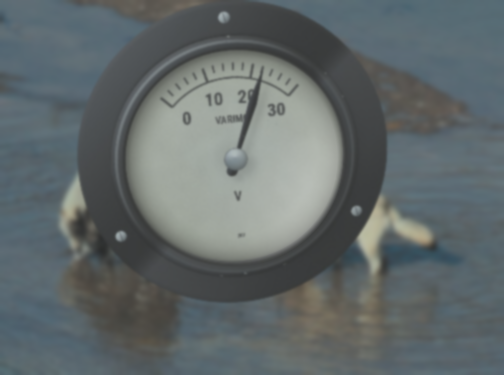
22,V
